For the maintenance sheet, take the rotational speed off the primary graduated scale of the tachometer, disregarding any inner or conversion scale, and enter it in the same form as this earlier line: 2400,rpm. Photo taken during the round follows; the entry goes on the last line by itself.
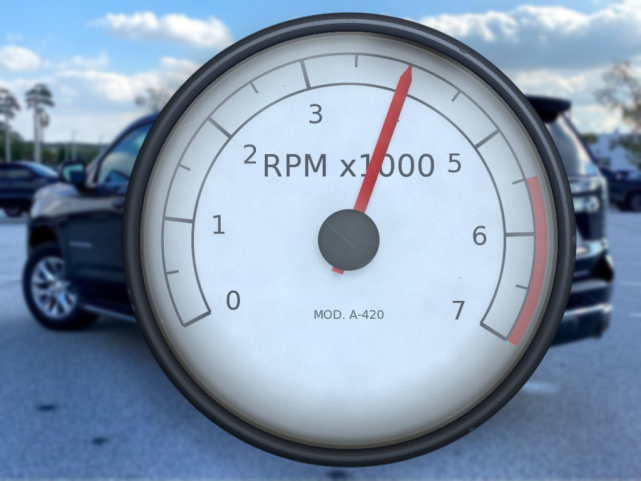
4000,rpm
